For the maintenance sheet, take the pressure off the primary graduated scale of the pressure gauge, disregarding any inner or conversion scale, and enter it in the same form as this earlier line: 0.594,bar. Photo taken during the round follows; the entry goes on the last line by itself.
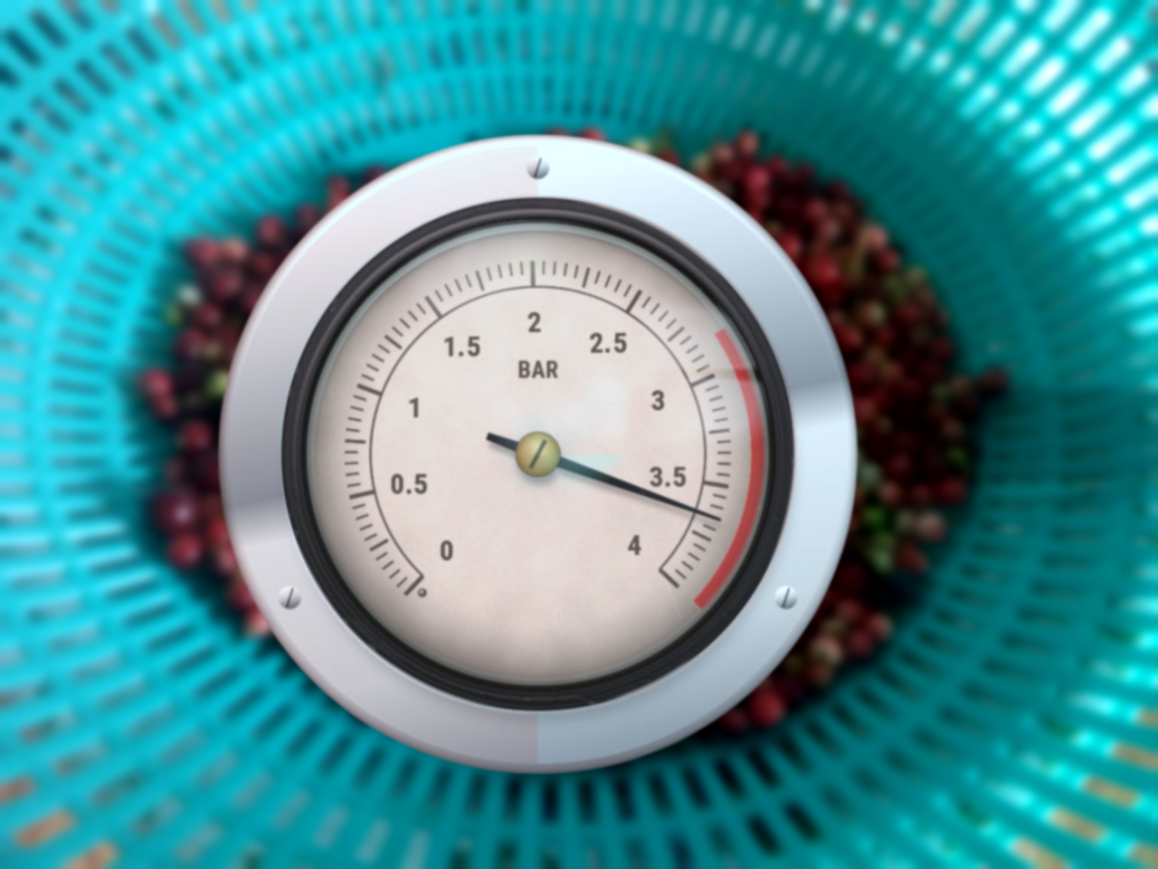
3.65,bar
